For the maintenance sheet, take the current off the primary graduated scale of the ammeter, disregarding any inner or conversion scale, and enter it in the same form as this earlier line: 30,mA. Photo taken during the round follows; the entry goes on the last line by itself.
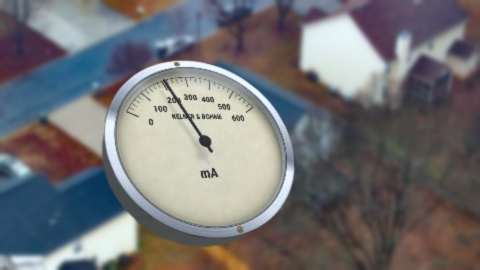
200,mA
